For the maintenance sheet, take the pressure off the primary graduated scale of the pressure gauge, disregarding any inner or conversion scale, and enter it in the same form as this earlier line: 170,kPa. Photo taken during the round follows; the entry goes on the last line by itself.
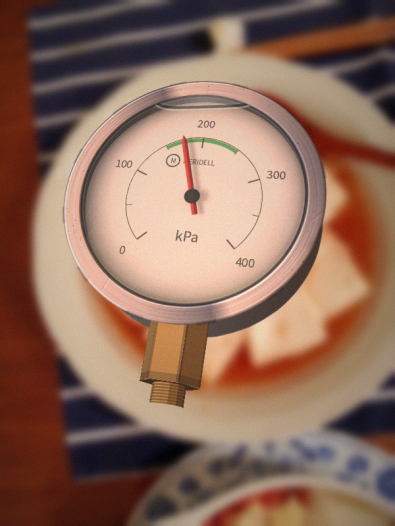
175,kPa
